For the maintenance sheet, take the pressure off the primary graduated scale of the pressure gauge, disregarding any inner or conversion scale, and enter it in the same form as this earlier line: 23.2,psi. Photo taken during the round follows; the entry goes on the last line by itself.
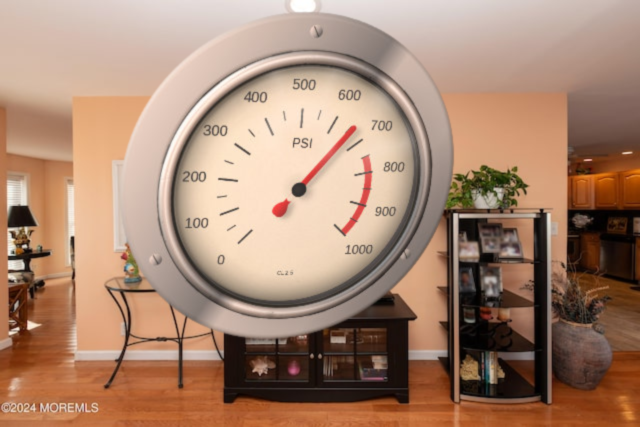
650,psi
